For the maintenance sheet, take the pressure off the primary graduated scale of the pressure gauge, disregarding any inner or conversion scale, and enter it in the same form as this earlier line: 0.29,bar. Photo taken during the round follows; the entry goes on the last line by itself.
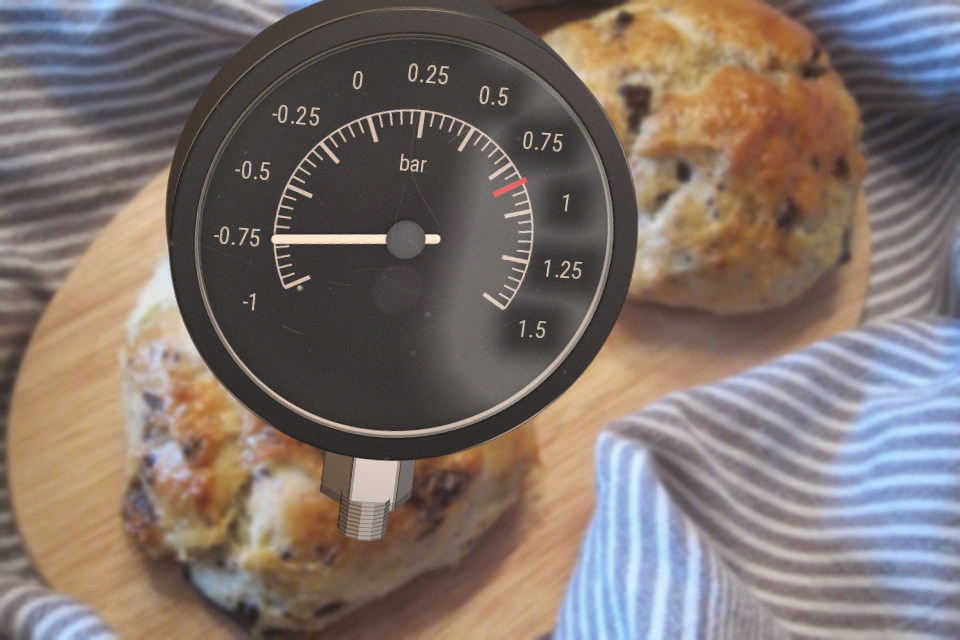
-0.75,bar
